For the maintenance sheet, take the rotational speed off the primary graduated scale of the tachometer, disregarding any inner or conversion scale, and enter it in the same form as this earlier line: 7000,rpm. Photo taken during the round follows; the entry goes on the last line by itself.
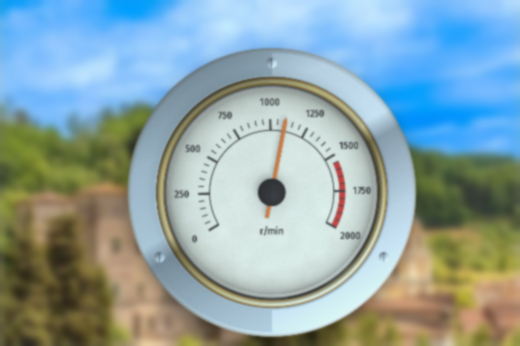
1100,rpm
